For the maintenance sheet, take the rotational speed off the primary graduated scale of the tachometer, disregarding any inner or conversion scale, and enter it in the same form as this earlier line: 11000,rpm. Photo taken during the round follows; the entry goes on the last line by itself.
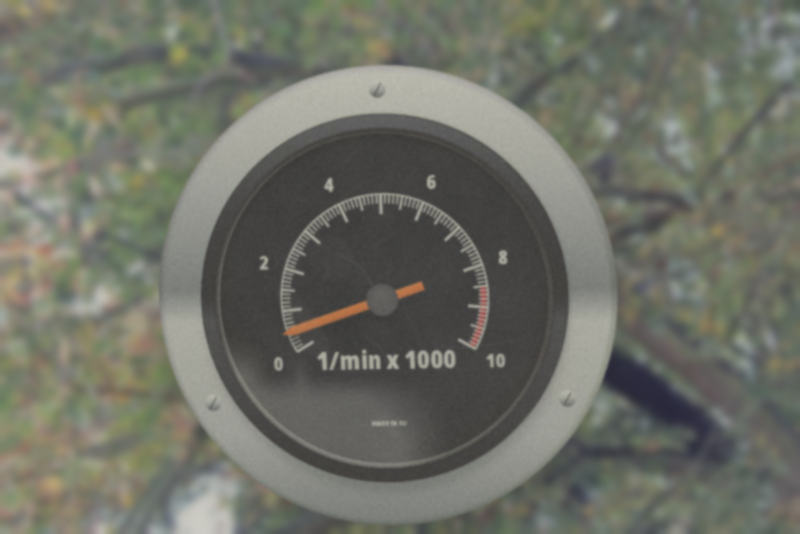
500,rpm
